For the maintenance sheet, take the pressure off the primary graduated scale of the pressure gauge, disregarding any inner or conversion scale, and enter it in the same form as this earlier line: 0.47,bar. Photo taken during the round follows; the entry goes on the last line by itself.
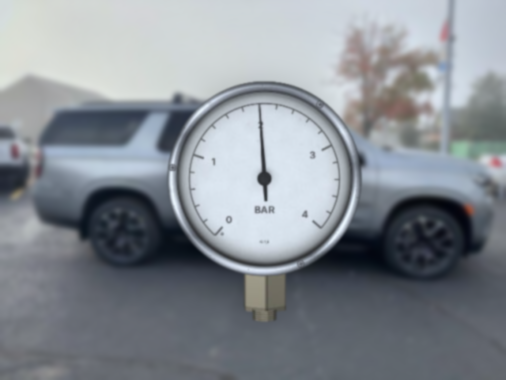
2,bar
